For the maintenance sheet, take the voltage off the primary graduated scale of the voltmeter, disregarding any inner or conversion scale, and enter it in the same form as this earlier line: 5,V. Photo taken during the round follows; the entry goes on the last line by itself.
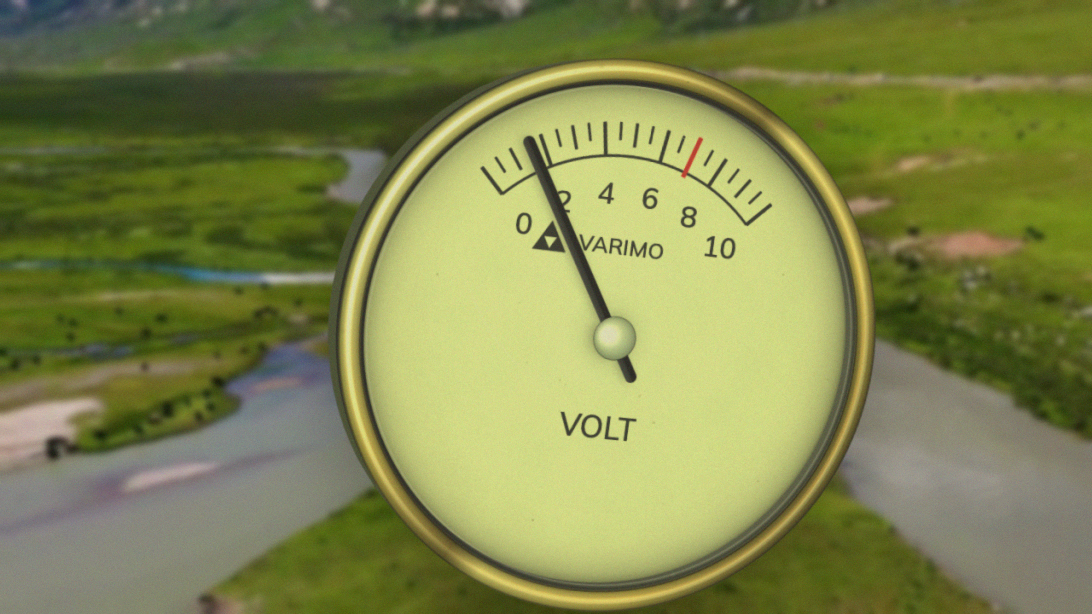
1.5,V
